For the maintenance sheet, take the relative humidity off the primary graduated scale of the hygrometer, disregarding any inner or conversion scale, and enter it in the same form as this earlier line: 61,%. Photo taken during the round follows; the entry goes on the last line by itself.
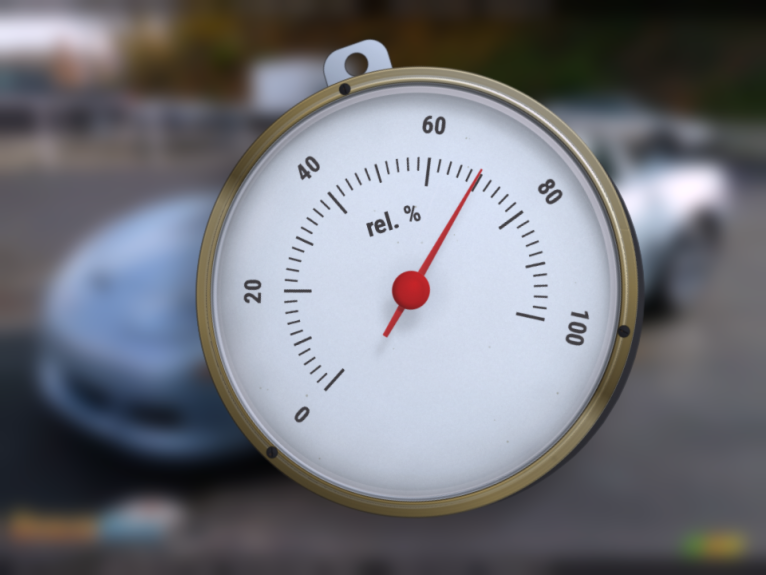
70,%
